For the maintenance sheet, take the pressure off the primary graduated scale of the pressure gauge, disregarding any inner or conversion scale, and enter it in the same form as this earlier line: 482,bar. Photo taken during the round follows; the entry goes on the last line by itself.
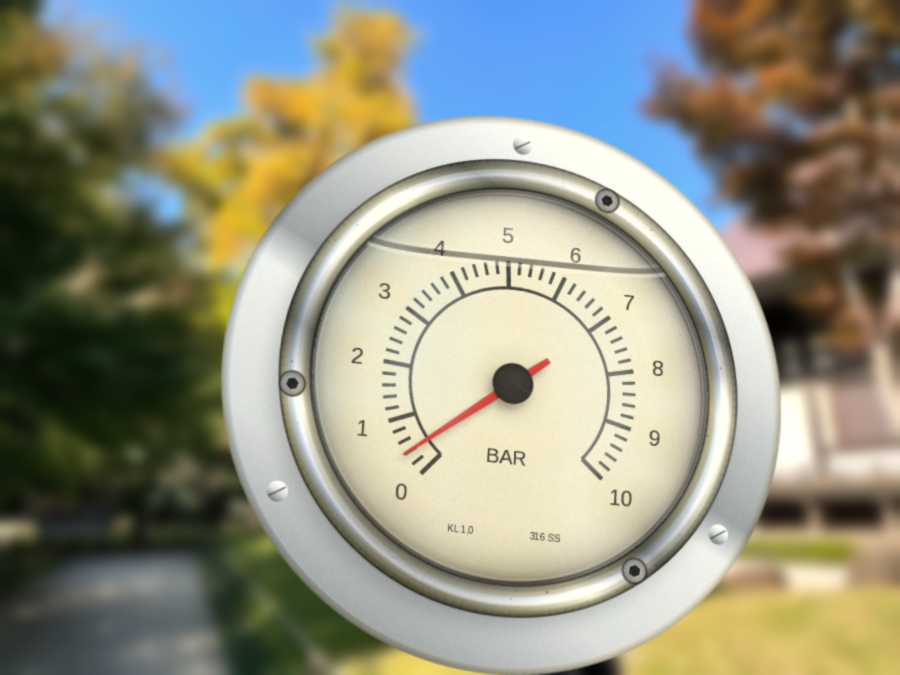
0.4,bar
